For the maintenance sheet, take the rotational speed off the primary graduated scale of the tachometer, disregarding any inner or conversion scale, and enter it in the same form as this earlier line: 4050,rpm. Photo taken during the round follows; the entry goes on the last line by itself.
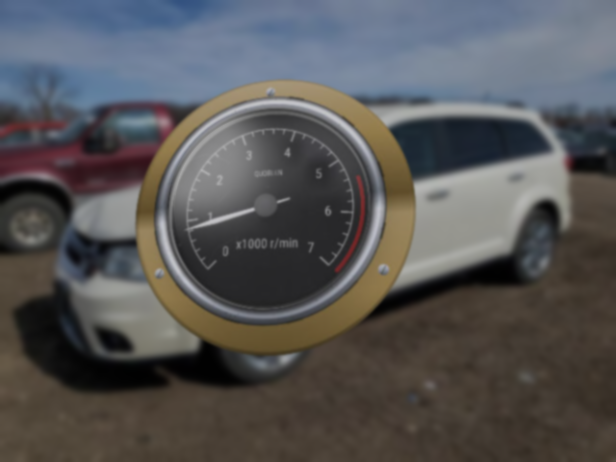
800,rpm
